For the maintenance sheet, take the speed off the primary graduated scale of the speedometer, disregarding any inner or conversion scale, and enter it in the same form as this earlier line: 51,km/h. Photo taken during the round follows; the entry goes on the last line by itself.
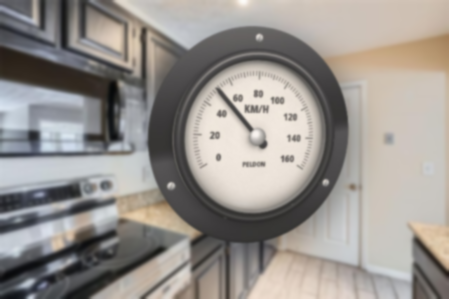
50,km/h
